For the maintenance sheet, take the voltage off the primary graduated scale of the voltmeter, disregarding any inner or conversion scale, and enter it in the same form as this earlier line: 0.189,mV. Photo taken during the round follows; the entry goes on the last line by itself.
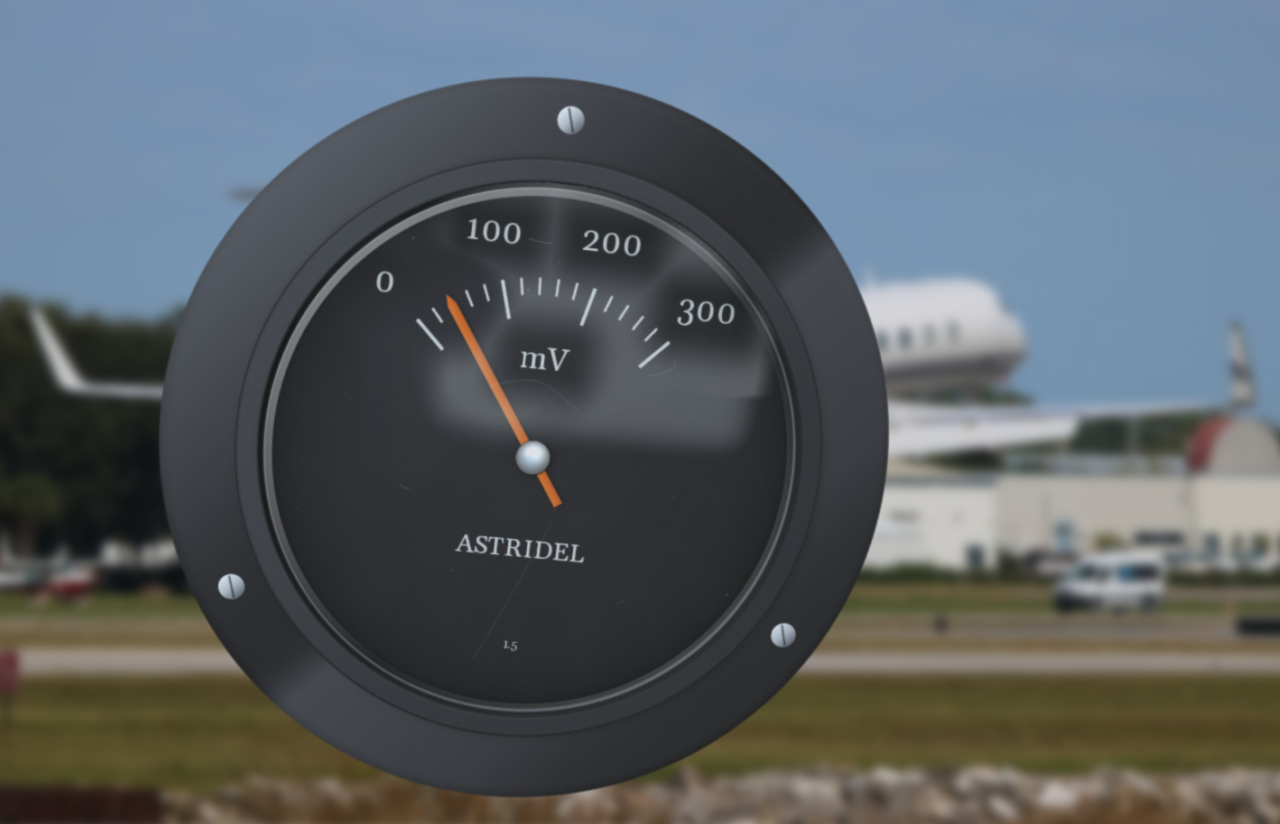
40,mV
